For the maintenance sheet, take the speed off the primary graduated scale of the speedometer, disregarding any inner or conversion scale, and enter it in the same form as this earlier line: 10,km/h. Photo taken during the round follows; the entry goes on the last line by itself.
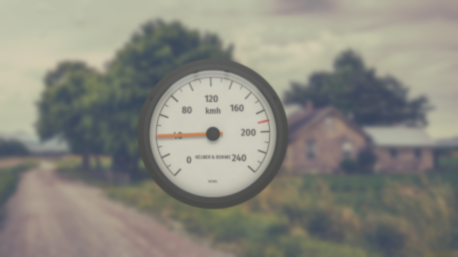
40,km/h
